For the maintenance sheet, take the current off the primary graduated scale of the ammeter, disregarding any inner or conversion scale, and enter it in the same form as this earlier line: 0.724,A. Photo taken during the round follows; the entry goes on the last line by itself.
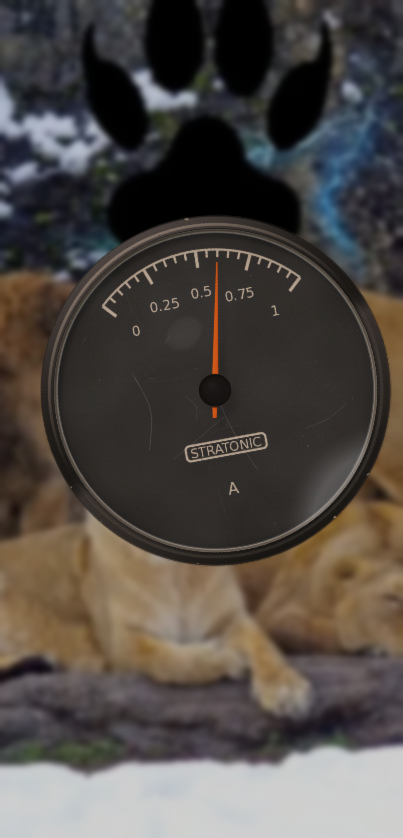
0.6,A
